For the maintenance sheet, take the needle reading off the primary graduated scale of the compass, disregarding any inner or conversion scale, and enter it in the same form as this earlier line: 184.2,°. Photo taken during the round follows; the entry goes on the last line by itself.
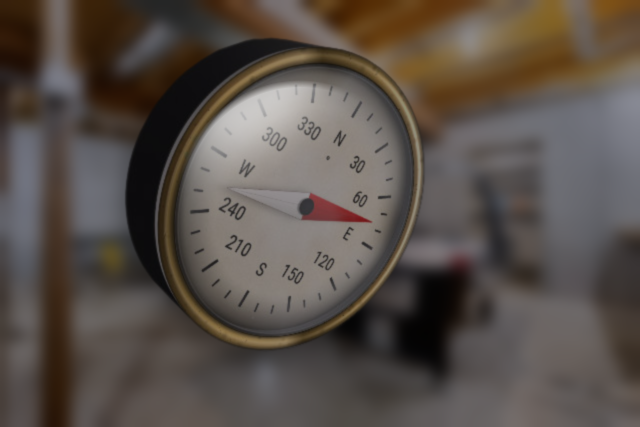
75,°
